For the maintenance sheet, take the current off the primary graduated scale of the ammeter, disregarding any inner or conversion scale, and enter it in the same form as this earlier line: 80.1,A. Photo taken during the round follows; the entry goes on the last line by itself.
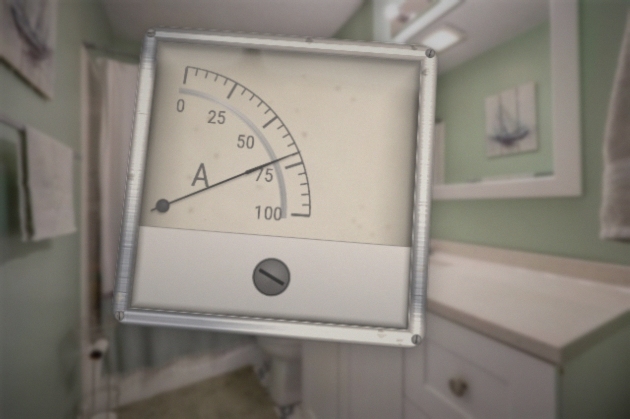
70,A
